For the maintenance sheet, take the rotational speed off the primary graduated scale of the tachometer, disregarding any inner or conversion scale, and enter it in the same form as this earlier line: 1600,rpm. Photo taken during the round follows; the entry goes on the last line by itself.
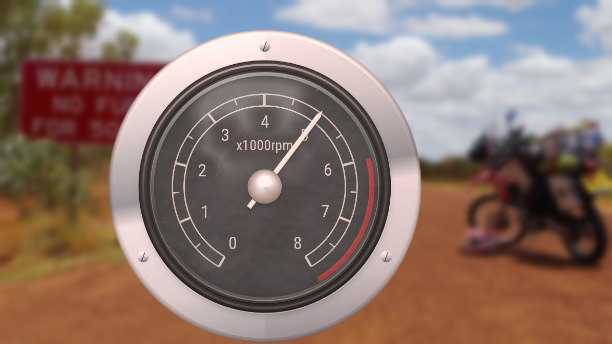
5000,rpm
